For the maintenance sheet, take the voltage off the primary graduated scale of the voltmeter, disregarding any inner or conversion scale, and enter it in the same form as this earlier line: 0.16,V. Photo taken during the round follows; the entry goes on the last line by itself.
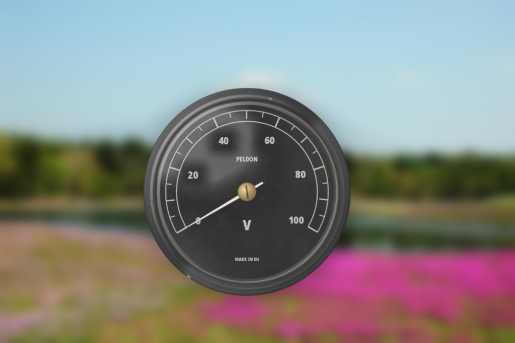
0,V
